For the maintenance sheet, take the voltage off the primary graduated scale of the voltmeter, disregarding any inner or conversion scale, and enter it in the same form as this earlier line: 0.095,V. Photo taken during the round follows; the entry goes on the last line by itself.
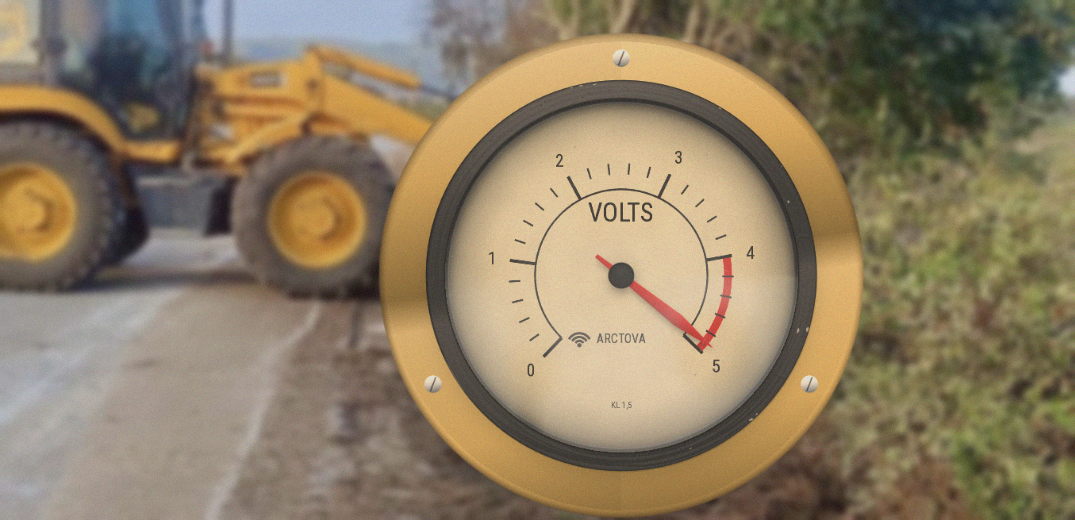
4.9,V
